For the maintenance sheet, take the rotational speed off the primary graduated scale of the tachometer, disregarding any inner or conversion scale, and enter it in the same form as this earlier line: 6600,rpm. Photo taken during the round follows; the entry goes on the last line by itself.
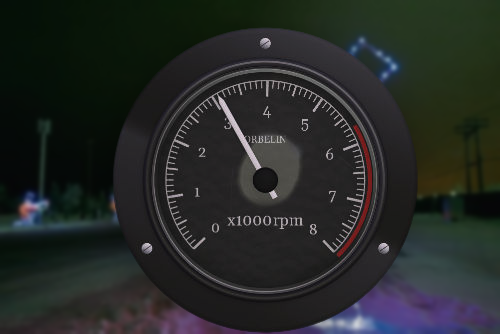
3100,rpm
